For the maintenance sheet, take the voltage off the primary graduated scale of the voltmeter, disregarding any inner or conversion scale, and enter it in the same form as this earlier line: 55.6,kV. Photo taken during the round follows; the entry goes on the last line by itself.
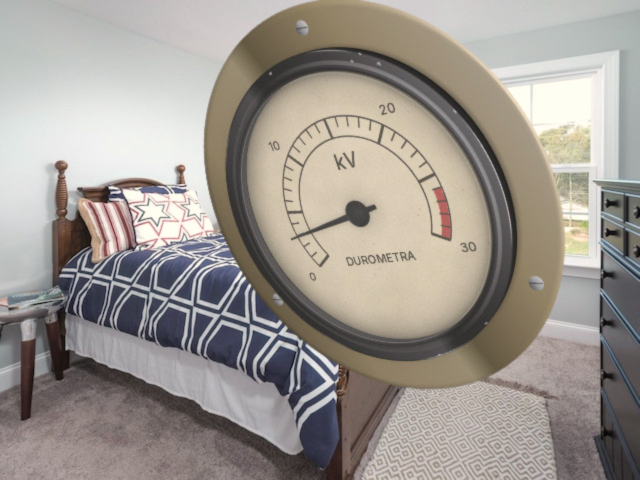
3,kV
